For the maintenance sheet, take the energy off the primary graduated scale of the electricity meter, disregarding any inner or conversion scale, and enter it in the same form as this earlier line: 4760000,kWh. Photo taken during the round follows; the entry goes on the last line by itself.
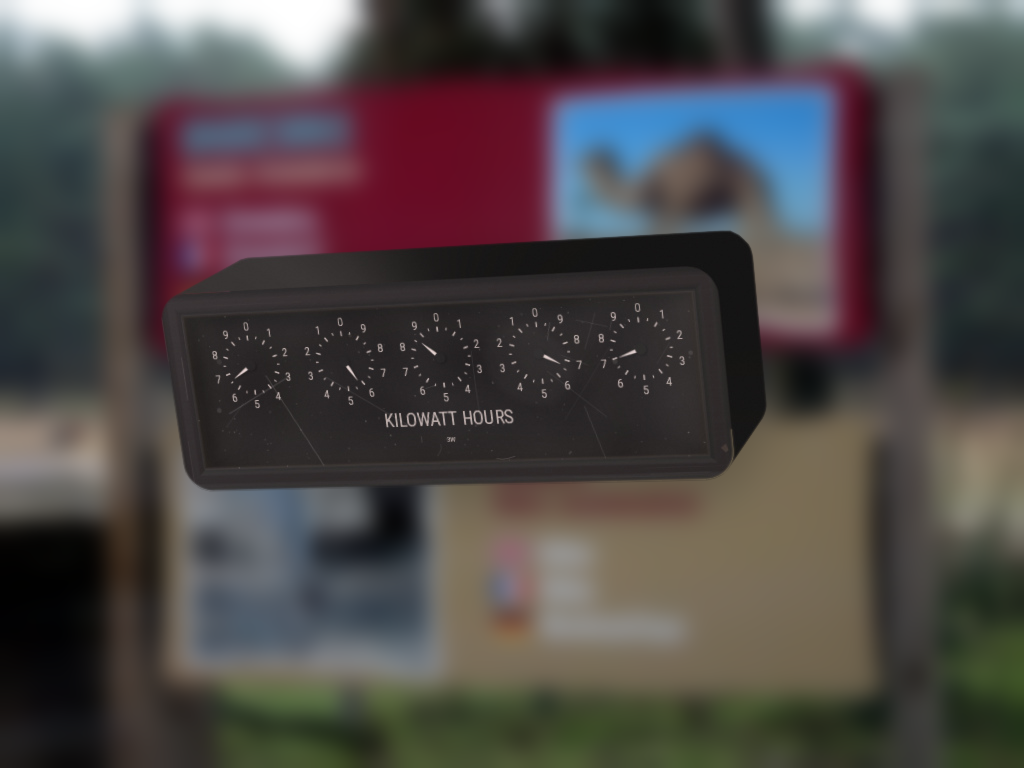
65867,kWh
